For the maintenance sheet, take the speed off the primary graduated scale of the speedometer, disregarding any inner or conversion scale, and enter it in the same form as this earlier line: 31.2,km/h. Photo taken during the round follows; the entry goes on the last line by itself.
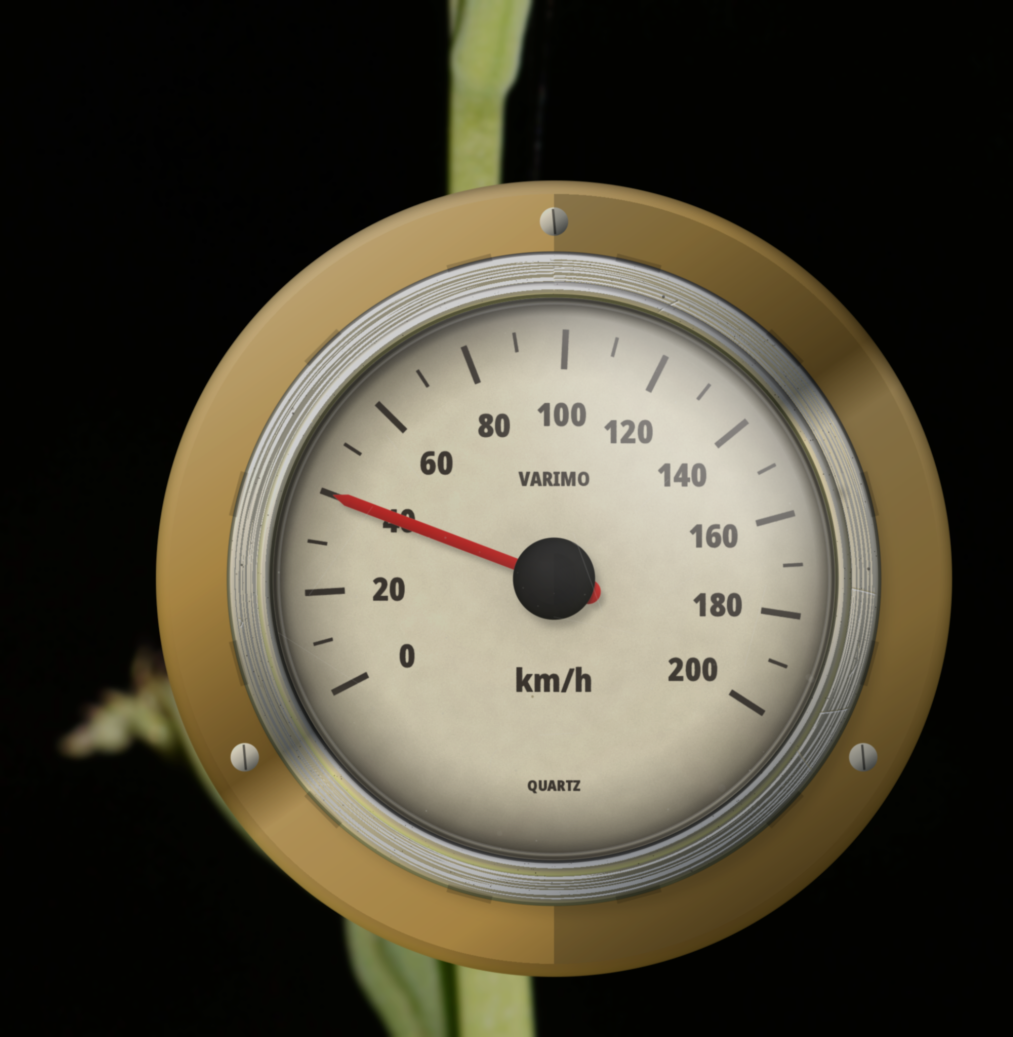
40,km/h
